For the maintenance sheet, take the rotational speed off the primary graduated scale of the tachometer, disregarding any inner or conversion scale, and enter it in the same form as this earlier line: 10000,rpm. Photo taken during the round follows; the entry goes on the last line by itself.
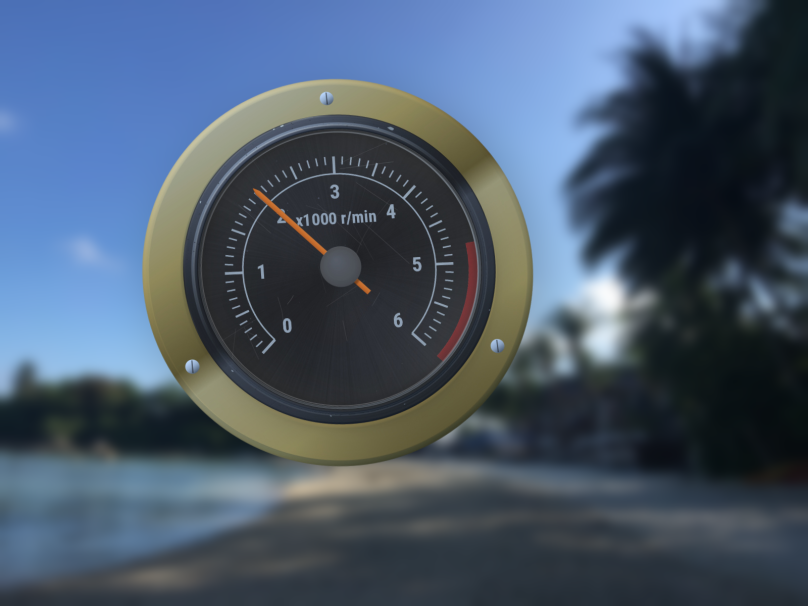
2000,rpm
